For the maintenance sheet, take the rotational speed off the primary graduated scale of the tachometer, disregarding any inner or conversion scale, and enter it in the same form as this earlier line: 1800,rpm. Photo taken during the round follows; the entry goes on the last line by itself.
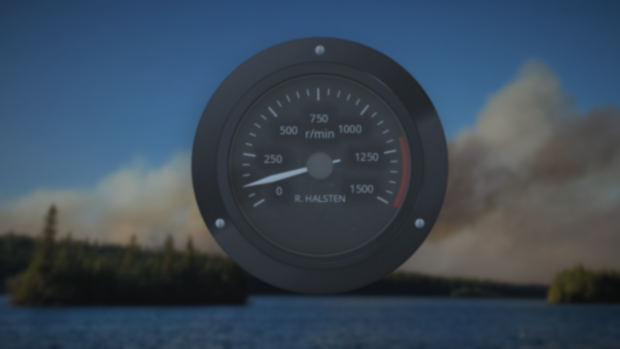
100,rpm
